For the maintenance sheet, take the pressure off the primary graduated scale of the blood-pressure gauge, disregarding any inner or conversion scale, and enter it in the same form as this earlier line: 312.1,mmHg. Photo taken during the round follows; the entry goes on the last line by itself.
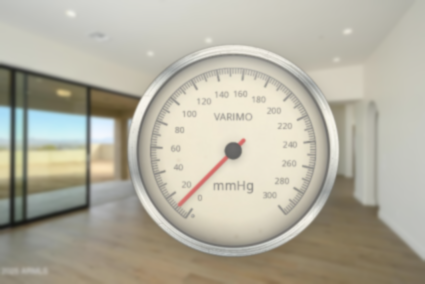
10,mmHg
